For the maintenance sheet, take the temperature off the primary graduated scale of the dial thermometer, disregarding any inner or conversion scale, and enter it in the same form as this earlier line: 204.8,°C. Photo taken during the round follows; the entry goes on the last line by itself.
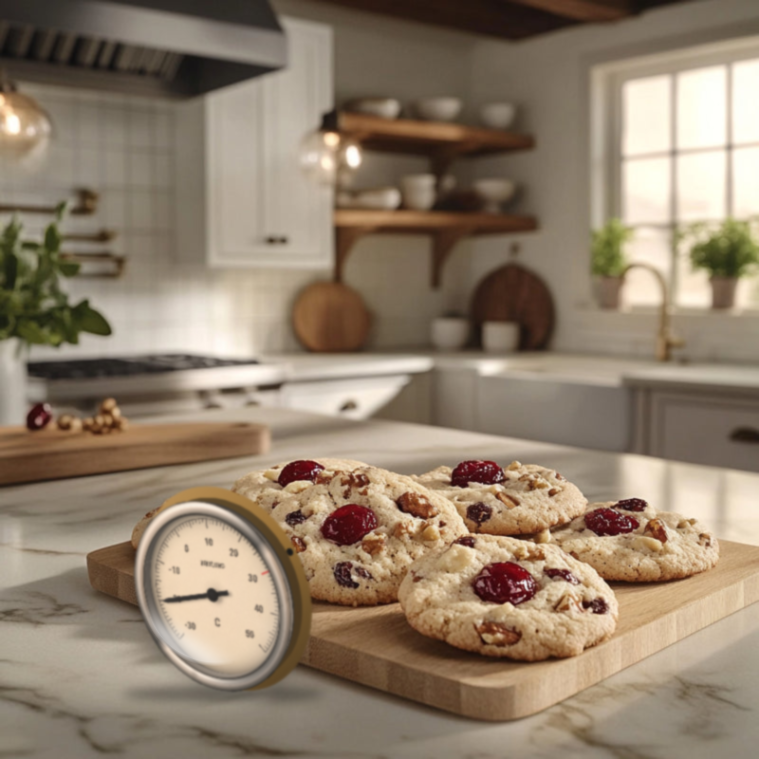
-20,°C
